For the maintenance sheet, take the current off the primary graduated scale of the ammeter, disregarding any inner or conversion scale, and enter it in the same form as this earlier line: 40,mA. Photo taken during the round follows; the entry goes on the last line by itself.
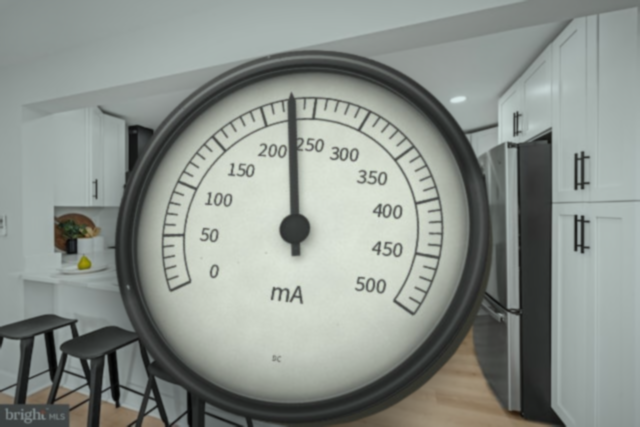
230,mA
